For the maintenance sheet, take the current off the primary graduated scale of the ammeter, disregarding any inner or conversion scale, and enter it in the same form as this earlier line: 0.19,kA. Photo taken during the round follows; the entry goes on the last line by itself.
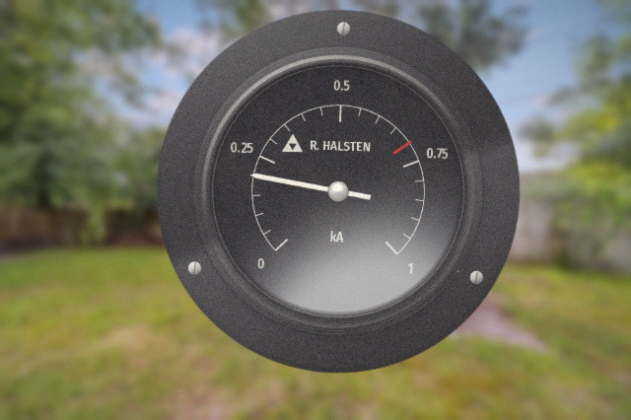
0.2,kA
